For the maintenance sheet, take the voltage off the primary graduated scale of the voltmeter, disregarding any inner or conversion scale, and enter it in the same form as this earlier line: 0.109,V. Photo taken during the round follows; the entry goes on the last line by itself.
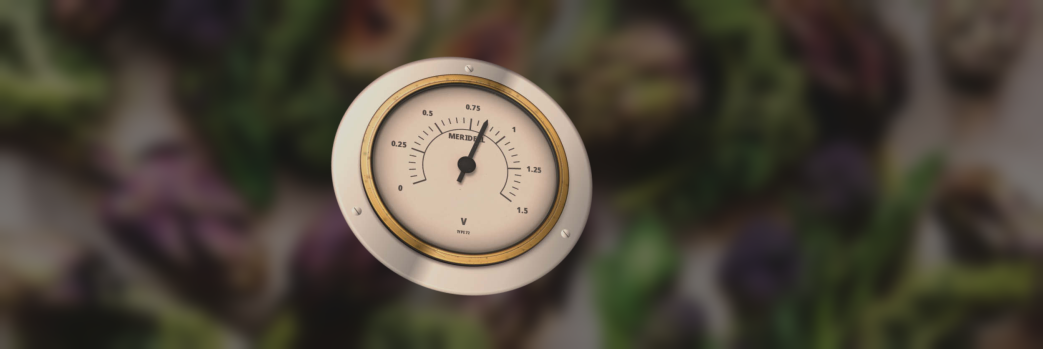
0.85,V
